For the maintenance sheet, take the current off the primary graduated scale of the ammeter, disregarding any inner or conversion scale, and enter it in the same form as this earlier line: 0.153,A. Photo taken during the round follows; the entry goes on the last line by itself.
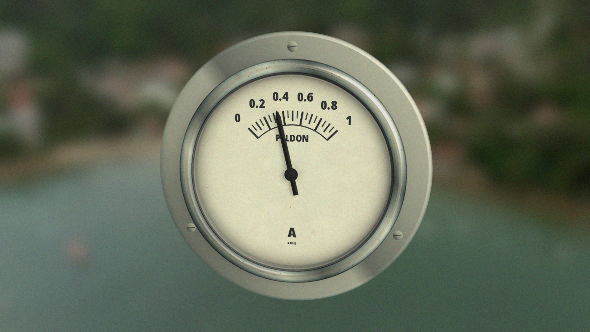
0.35,A
